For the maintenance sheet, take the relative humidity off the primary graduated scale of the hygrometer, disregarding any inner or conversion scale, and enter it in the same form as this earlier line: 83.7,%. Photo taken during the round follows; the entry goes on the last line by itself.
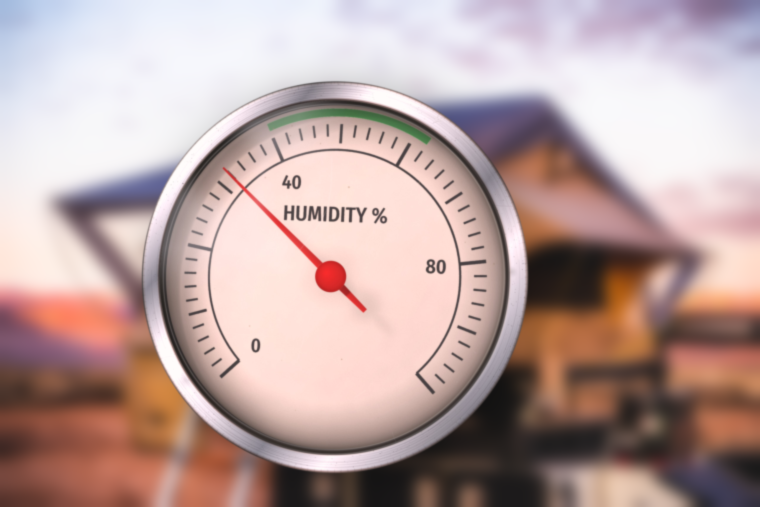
32,%
